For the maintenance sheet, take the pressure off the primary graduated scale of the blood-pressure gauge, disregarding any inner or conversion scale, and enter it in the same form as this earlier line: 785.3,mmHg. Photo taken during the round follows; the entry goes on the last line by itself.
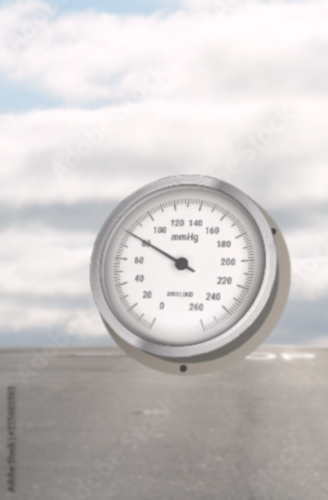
80,mmHg
